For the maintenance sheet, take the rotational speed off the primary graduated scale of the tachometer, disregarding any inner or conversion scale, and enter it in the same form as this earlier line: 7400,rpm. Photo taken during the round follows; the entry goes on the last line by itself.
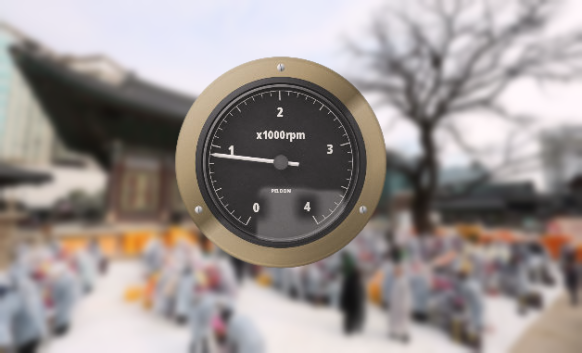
900,rpm
